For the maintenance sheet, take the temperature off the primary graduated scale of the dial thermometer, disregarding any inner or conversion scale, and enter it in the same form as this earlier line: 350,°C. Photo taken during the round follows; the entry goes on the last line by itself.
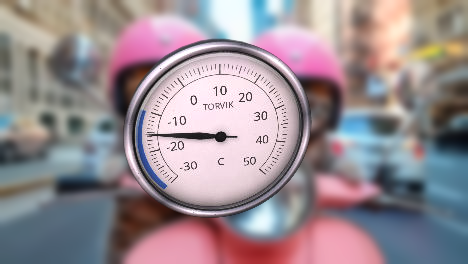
-15,°C
